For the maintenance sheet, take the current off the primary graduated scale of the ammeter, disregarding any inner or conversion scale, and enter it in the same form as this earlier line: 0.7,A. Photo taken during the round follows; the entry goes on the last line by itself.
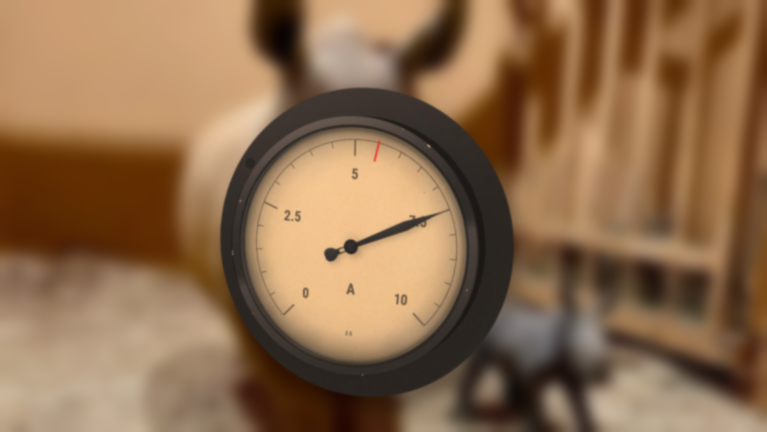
7.5,A
